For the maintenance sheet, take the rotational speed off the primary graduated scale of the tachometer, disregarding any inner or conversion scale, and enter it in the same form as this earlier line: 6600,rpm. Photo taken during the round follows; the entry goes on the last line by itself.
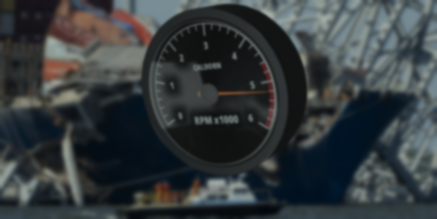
5200,rpm
